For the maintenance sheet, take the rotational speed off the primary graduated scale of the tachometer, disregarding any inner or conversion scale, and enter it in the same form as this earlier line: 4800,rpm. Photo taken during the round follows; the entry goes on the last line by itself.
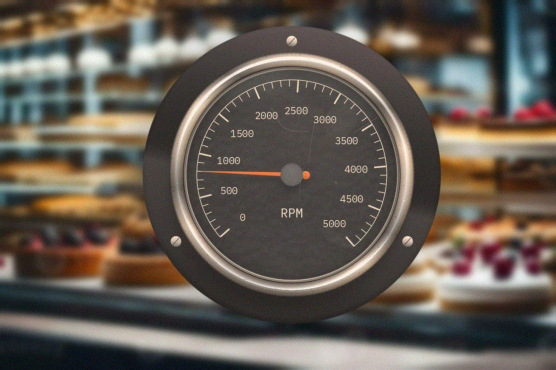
800,rpm
